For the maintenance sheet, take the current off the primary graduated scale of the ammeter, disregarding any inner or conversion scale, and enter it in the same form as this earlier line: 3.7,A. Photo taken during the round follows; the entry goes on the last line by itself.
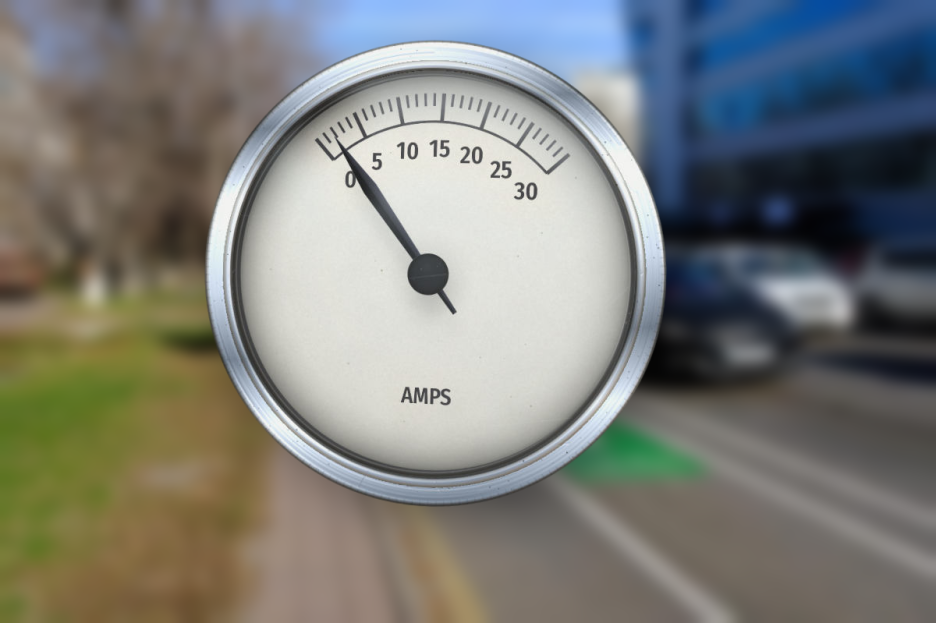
2,A
